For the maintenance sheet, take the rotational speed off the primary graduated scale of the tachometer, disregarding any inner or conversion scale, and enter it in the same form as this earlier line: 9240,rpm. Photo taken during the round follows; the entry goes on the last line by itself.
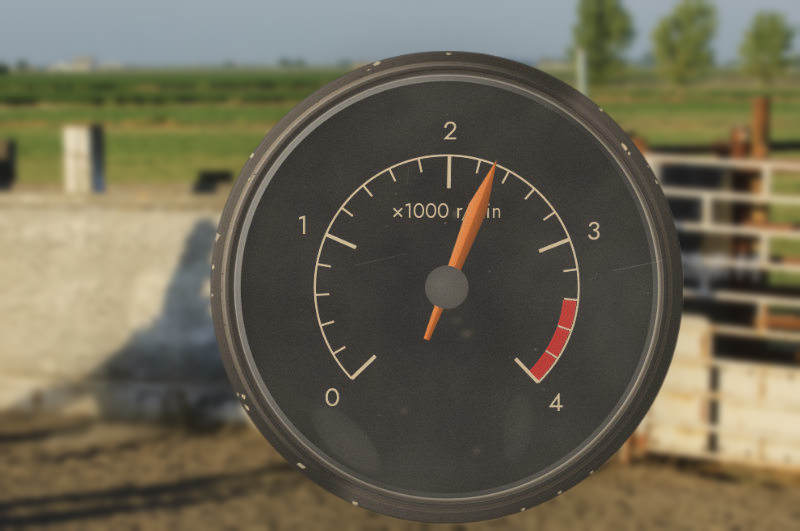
2300,rpm
